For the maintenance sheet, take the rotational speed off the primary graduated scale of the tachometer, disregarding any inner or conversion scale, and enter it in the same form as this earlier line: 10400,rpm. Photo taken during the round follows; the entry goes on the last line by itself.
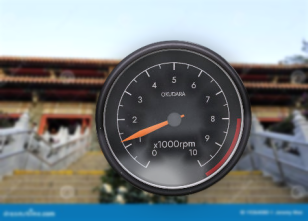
1250,rpm
